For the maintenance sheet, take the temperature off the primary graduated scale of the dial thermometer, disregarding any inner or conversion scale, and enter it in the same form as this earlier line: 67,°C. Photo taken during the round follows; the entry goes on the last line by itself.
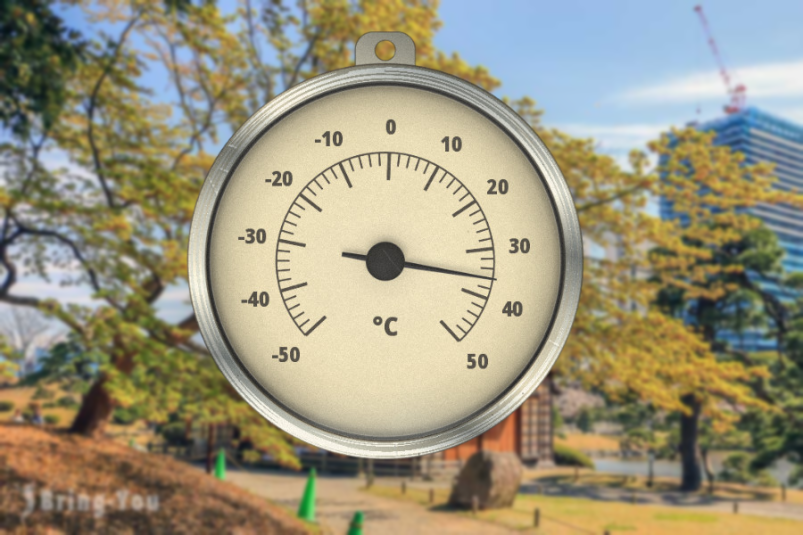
36,°C
